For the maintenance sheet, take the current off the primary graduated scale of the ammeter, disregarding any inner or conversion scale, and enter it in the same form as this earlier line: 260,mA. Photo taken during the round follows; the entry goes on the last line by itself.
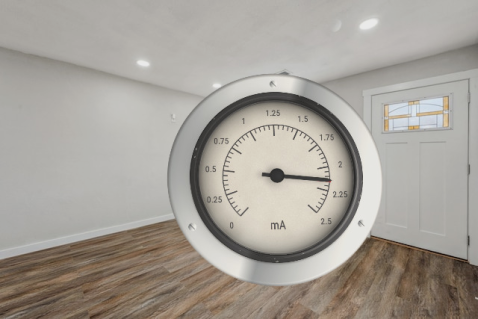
2.15,mA
